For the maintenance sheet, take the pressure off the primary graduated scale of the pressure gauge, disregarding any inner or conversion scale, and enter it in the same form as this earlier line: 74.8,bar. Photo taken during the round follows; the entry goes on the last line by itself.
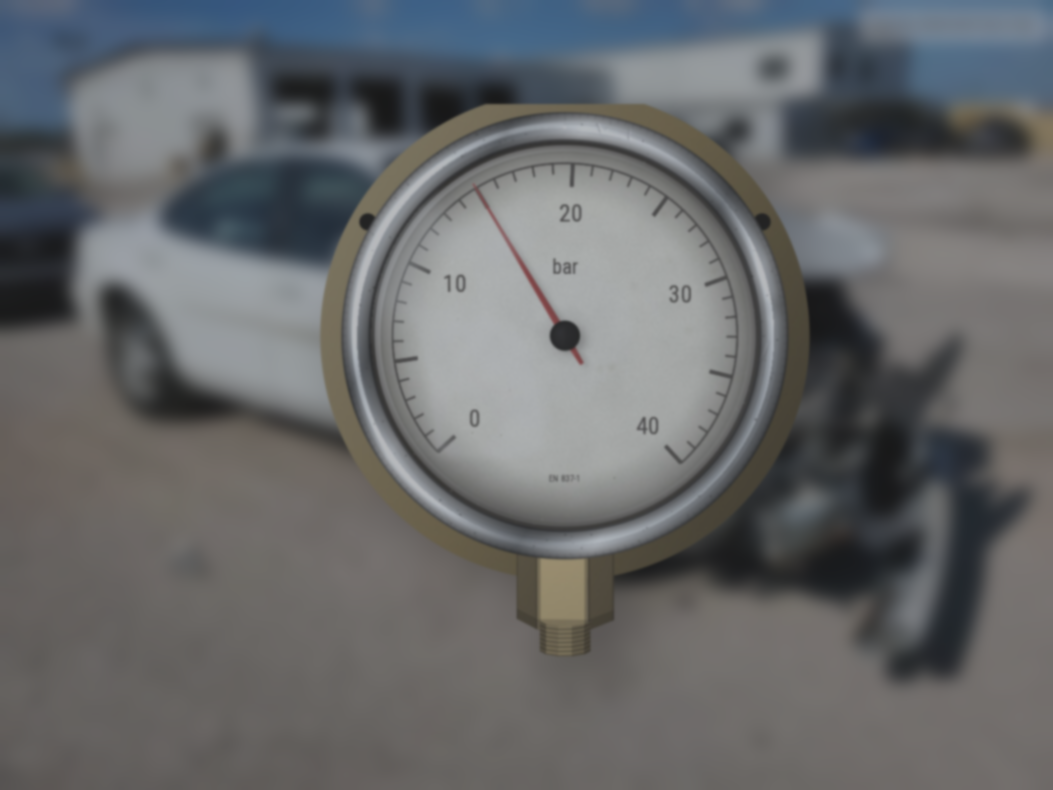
15,bar
